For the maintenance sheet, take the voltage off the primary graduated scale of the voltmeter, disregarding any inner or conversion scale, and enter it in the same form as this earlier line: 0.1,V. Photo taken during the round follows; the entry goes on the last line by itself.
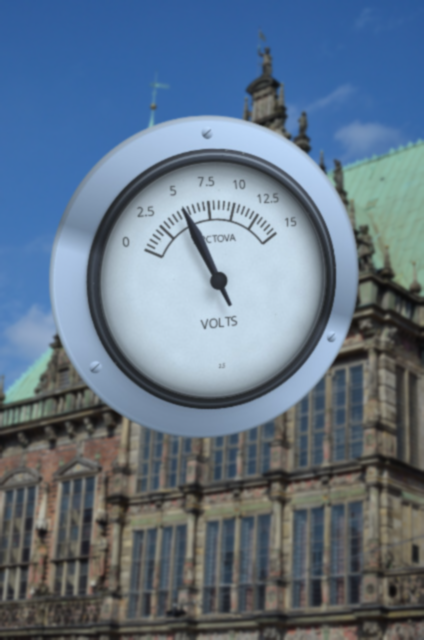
5,V
